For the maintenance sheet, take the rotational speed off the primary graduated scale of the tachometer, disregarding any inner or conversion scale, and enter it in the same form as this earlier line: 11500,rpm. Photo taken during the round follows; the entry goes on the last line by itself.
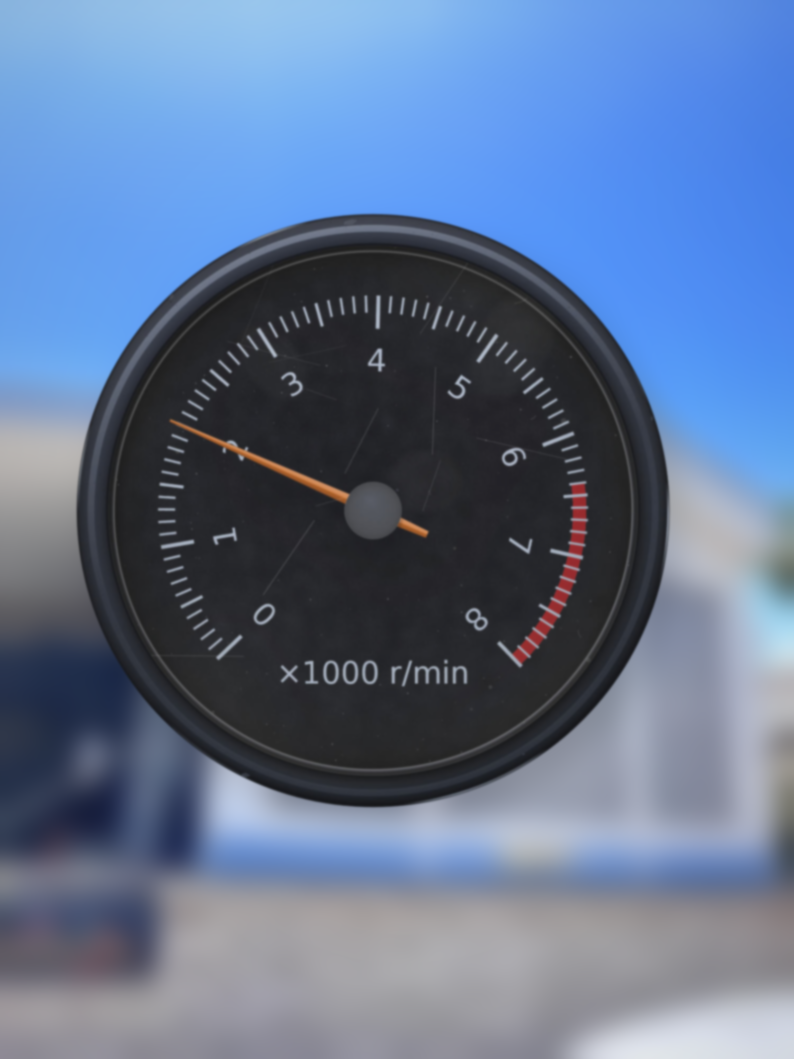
2000,rpm
